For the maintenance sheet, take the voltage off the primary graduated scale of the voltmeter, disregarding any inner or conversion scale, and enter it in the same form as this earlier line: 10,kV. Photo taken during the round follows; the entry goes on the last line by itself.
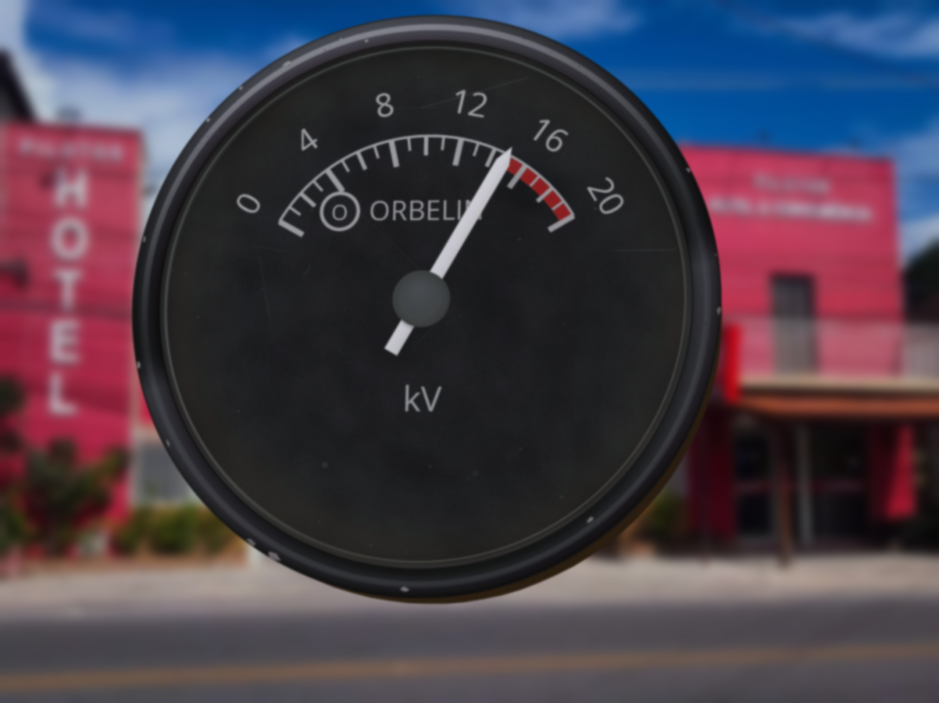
15,kV
